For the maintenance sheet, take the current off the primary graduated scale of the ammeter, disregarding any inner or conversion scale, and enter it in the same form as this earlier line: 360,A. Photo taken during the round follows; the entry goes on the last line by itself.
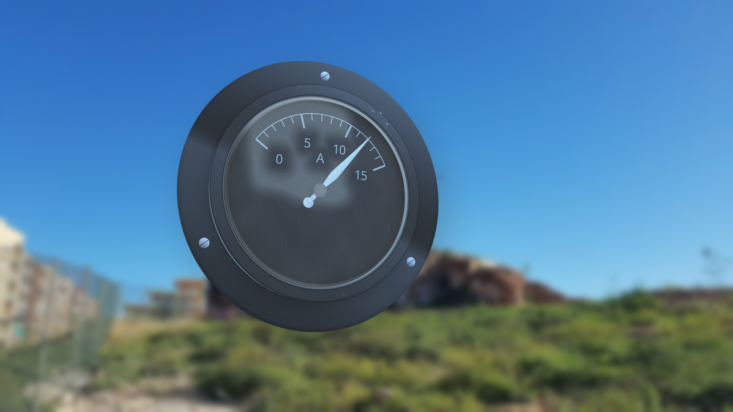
12,A
